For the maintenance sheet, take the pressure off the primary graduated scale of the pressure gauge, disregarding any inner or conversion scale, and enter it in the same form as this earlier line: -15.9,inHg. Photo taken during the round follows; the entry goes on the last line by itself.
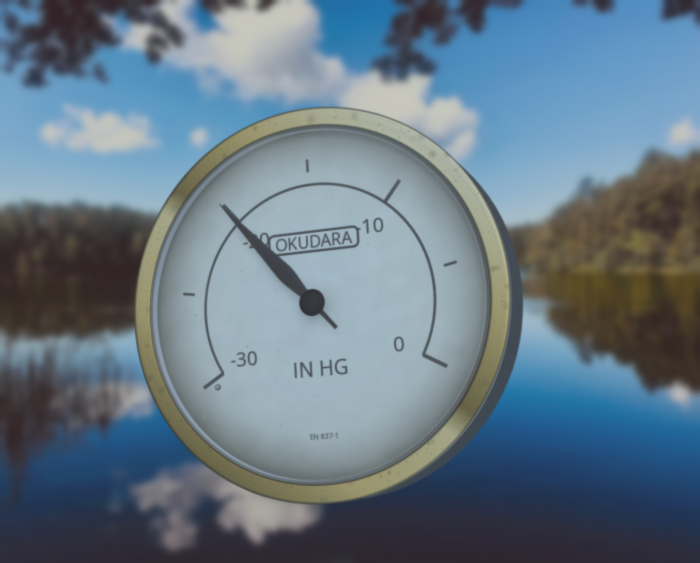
-20,inHg
